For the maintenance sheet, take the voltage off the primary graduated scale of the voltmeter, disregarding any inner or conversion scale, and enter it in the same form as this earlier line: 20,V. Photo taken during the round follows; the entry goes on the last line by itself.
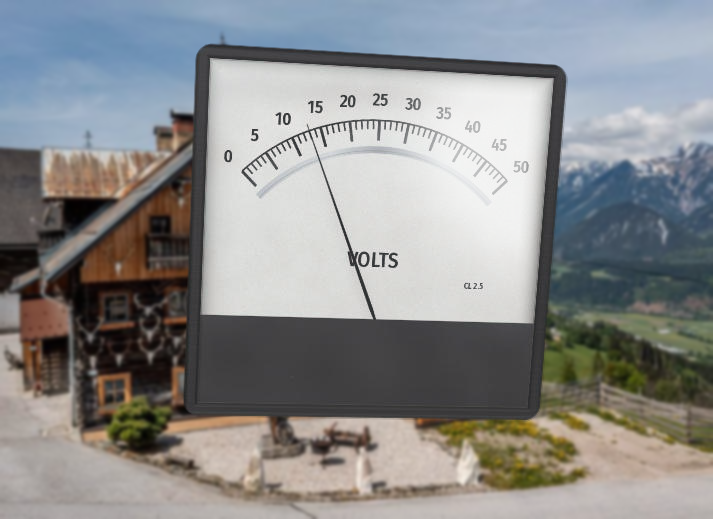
13,V
